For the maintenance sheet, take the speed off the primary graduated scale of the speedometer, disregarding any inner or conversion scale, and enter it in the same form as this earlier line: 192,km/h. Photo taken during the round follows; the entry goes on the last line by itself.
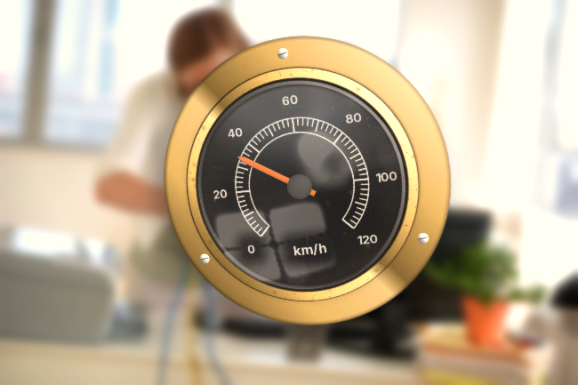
34,km/h
